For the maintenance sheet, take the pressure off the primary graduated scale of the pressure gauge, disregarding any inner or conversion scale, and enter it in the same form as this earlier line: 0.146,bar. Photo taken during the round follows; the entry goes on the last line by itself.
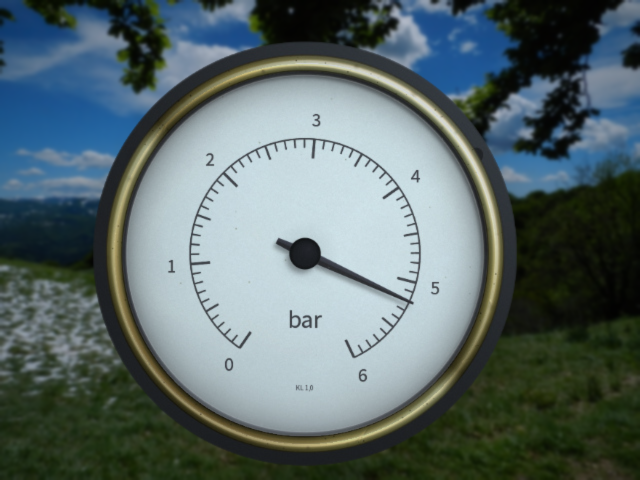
5.2,bar
